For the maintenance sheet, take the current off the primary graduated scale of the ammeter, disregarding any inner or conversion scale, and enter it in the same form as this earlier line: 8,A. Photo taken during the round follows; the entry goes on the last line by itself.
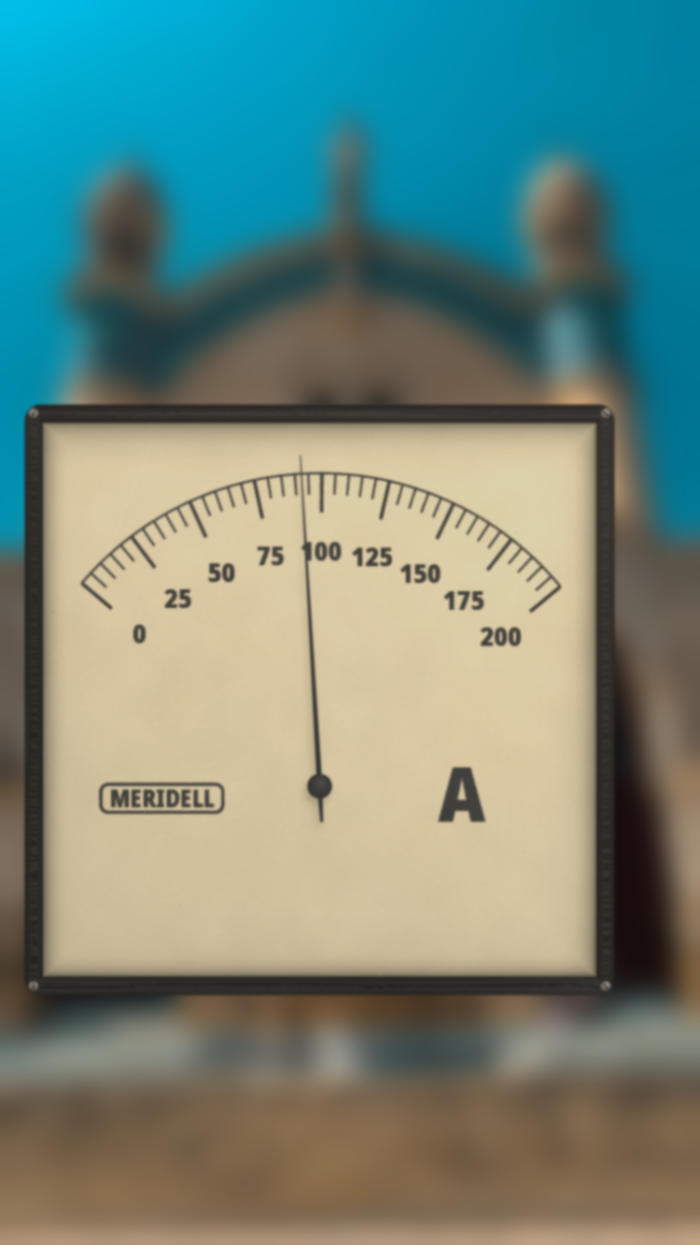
92.5,A
